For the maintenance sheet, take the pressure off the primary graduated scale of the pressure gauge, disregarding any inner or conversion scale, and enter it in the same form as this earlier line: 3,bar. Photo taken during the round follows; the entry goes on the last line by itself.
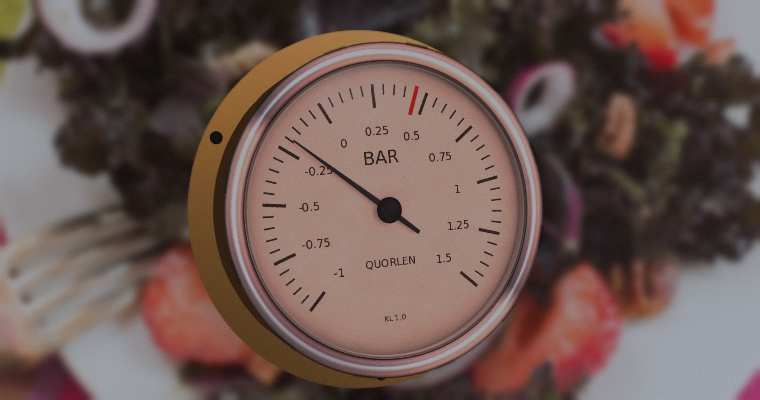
-0.2,bar
